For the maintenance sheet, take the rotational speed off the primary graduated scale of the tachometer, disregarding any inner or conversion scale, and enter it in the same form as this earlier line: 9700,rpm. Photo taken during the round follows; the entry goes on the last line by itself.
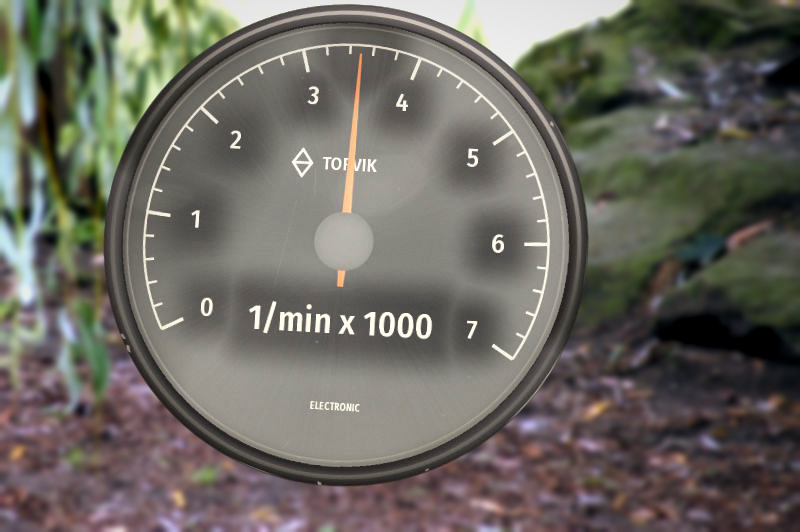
3500,rpm
